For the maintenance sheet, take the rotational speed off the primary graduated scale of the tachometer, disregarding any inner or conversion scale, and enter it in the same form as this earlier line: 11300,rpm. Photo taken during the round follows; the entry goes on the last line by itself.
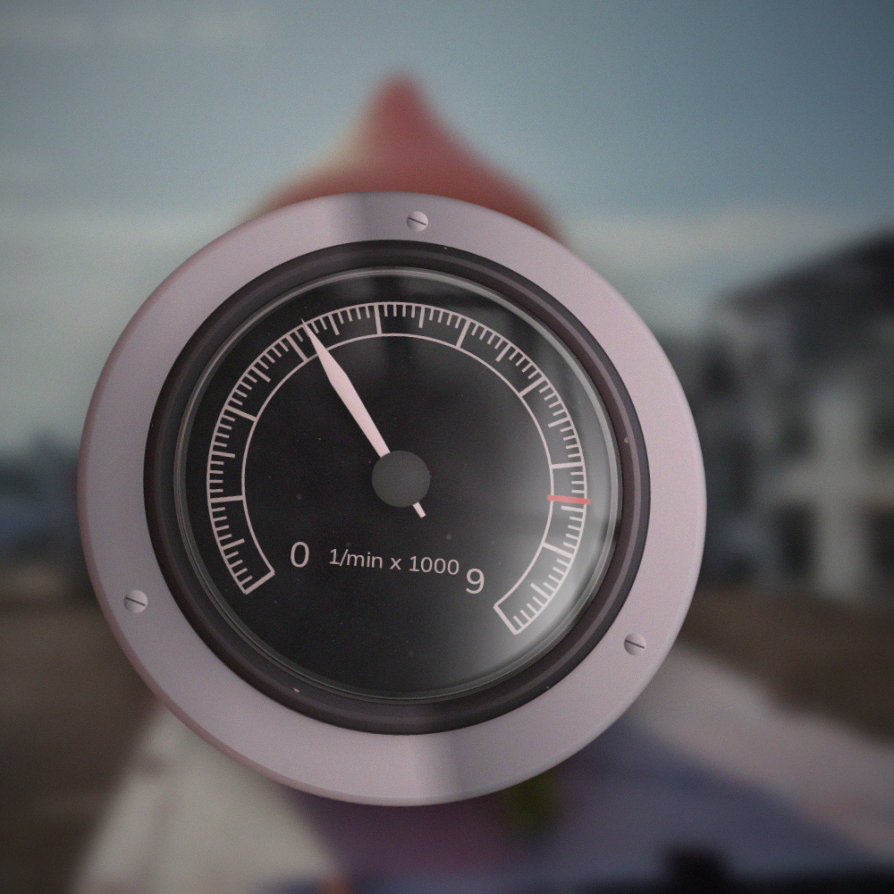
3200,rpm
